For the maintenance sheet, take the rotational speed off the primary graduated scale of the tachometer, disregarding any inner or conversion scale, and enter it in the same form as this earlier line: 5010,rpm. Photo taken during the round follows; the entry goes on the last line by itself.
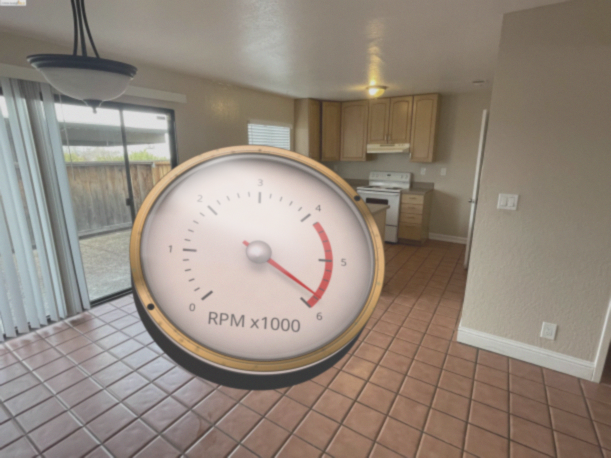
5800,rpm
